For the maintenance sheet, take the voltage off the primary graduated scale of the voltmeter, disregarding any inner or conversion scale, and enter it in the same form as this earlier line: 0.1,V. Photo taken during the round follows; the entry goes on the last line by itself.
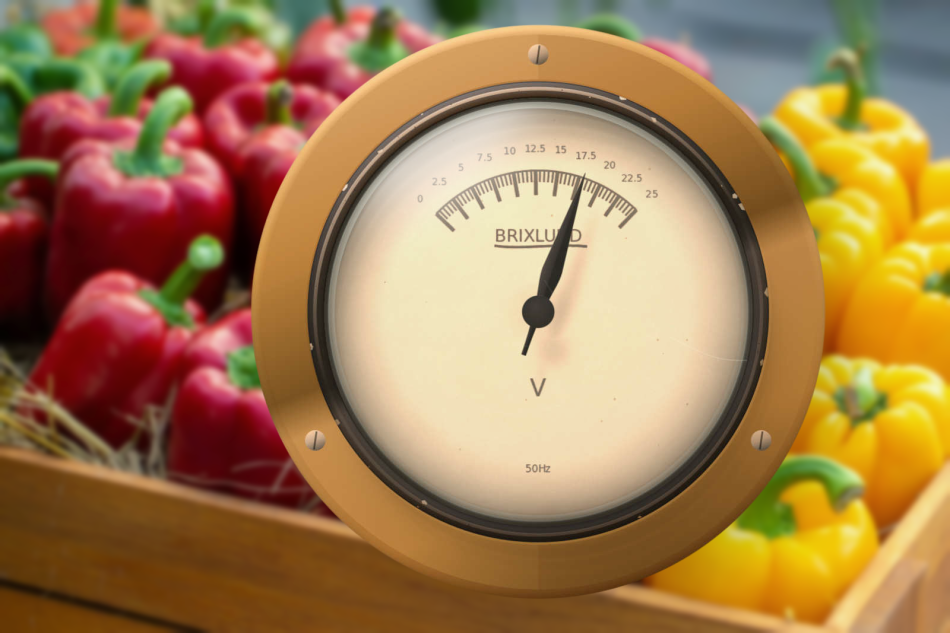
18,V
